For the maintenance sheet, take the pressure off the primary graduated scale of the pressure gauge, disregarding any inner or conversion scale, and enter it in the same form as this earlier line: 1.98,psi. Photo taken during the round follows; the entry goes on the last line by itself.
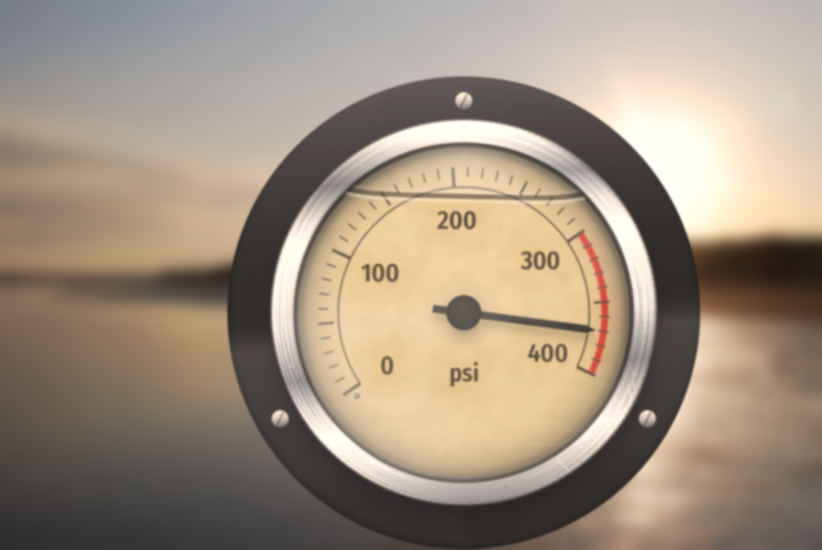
370,psi
